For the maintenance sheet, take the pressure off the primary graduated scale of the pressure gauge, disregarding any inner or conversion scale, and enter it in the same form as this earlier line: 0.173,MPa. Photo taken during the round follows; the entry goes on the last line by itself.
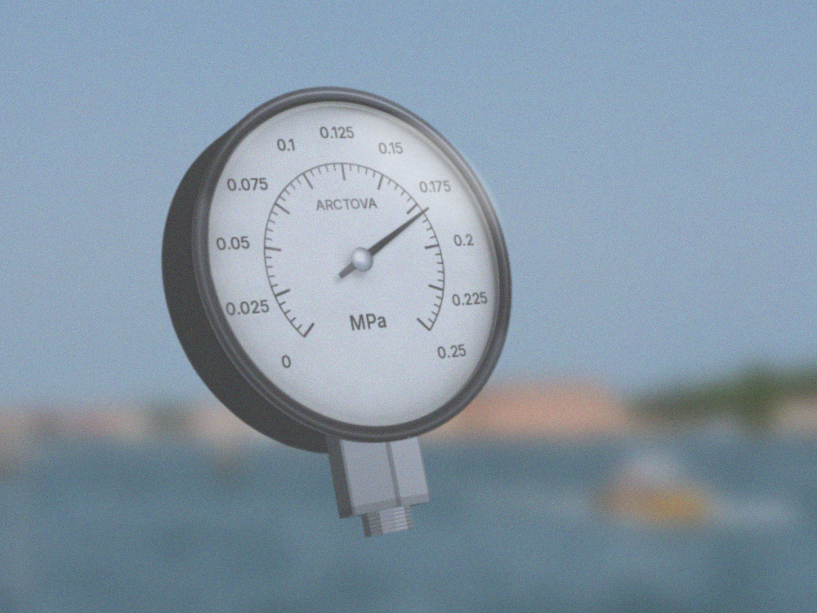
0.18,MPa
